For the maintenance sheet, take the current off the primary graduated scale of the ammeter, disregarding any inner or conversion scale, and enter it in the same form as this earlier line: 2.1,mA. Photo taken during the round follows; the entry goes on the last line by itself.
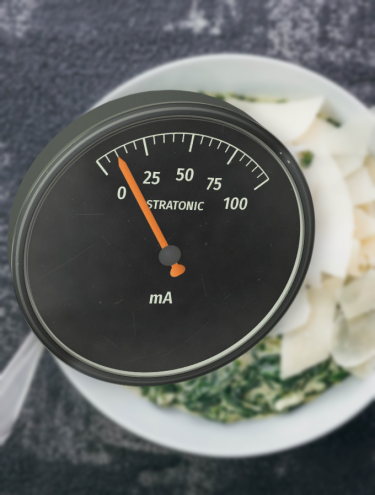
10,mA
